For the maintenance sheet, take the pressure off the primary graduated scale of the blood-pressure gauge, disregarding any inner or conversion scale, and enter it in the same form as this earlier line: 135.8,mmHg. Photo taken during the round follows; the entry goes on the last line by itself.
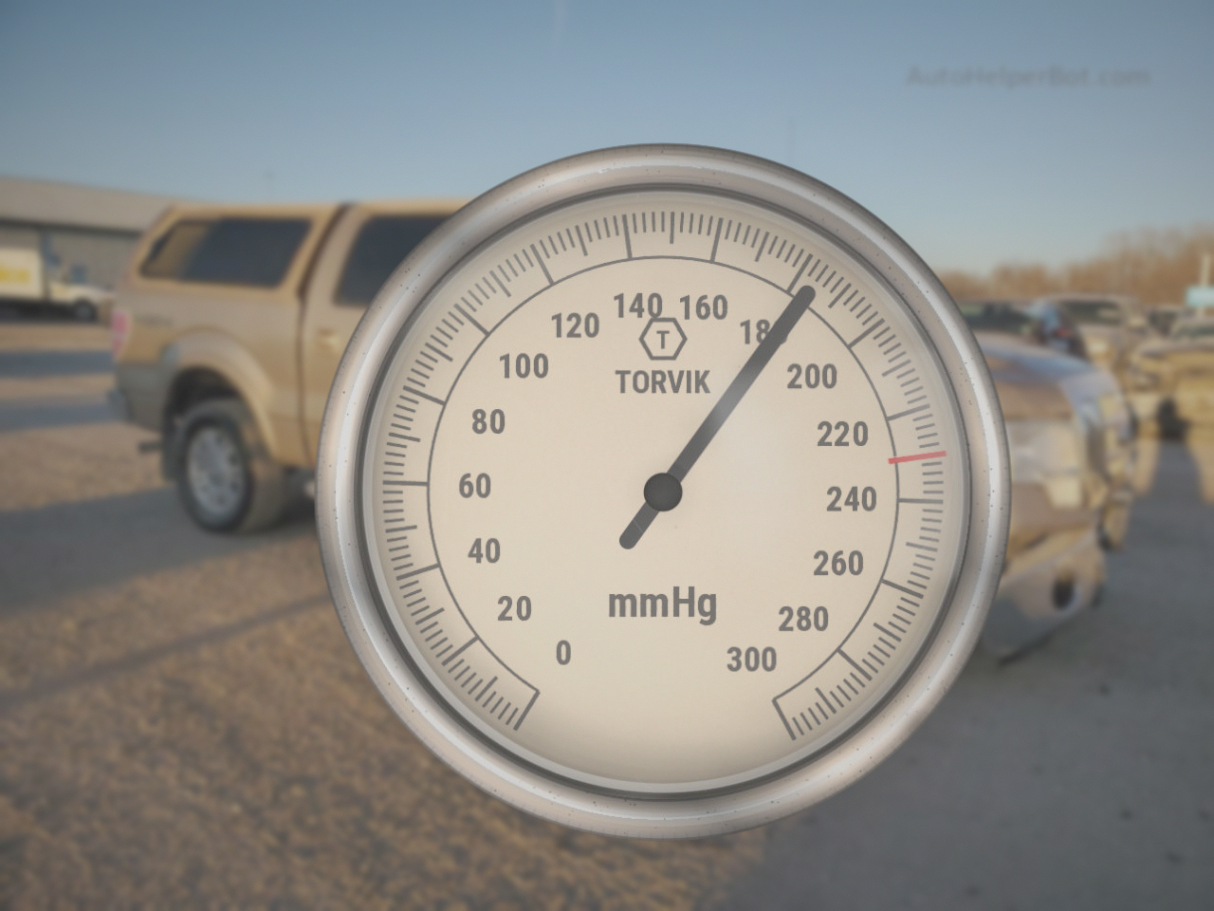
184,mmHg
